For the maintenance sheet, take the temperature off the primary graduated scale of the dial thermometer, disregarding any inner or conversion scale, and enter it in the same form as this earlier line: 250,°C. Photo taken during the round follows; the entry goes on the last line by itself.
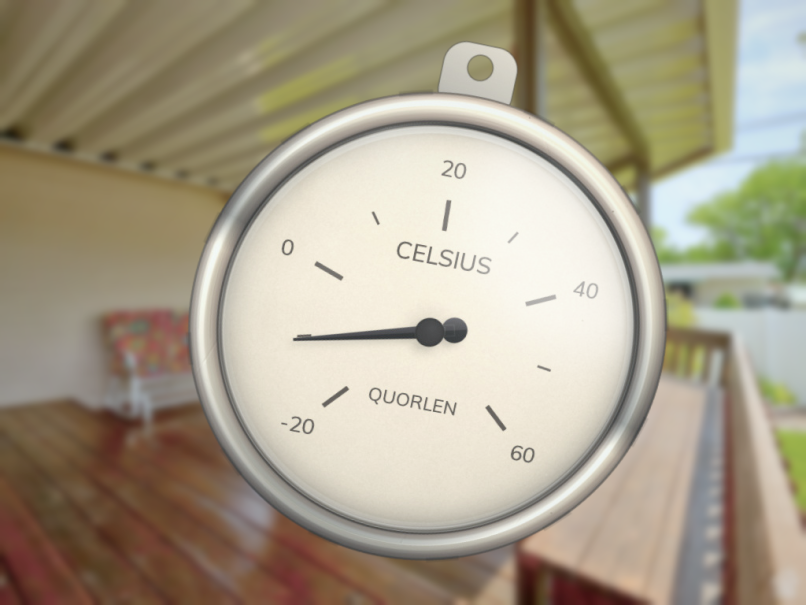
-10,°C
